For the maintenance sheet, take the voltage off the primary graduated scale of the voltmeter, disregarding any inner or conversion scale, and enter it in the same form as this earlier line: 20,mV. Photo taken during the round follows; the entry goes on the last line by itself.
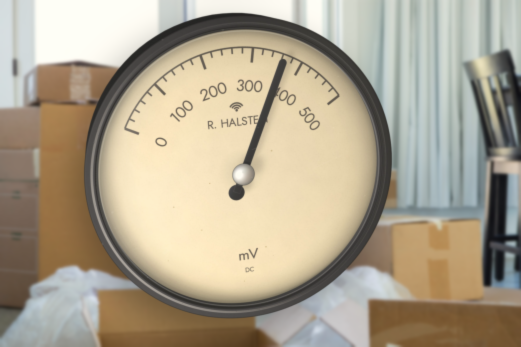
360,mV
